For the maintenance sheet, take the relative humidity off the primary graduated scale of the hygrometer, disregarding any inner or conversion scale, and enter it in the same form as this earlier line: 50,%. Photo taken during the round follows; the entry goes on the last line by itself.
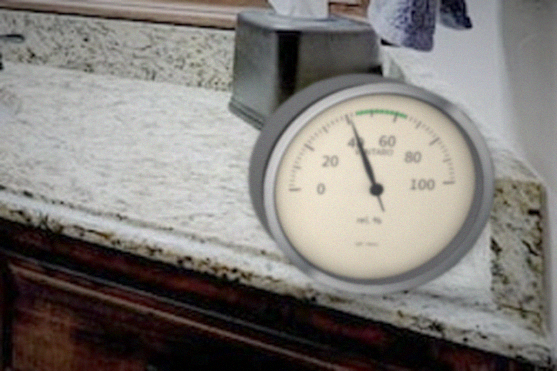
40,%
